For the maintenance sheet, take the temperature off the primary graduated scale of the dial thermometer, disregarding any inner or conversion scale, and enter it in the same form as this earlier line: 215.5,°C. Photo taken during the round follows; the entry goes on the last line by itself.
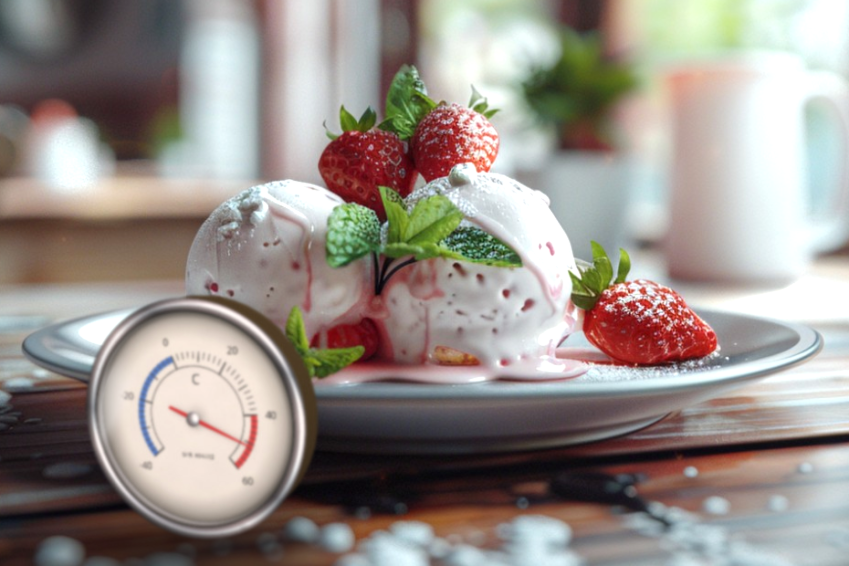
50,°C
